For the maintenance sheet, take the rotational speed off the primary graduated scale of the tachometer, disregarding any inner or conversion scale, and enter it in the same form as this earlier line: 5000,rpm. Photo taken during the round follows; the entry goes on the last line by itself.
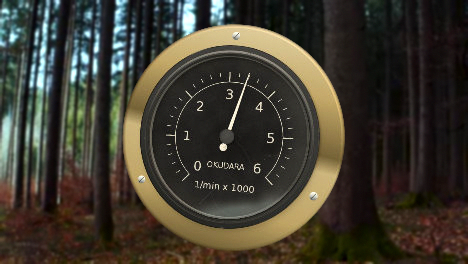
3400,rpm
